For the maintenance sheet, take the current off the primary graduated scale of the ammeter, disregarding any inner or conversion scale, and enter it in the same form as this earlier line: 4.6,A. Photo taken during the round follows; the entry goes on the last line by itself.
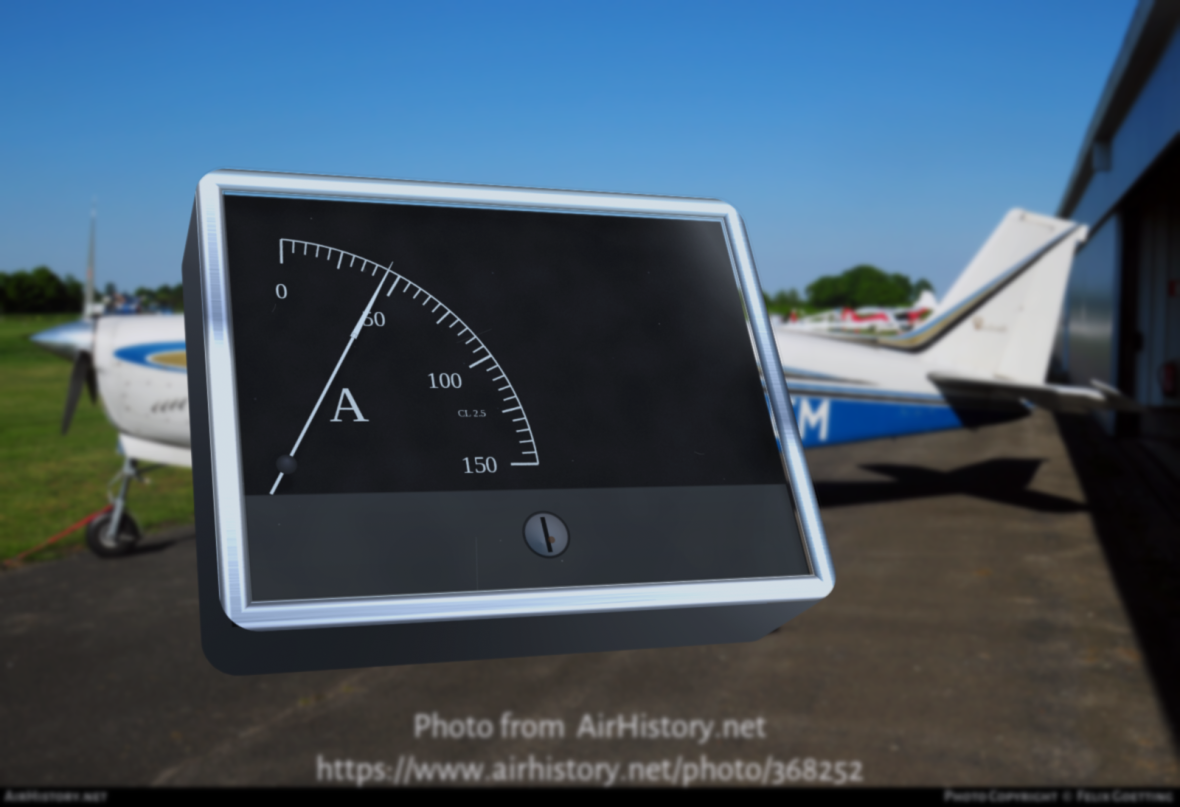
45,A
